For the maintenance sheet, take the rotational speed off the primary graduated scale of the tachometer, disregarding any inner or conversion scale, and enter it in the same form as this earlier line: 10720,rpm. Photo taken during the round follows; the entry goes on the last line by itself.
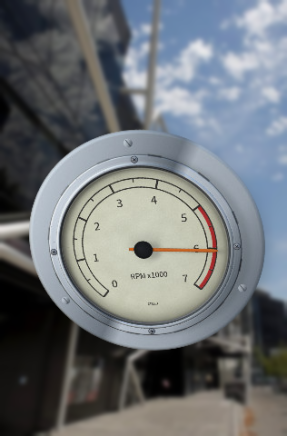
6000,rpm
